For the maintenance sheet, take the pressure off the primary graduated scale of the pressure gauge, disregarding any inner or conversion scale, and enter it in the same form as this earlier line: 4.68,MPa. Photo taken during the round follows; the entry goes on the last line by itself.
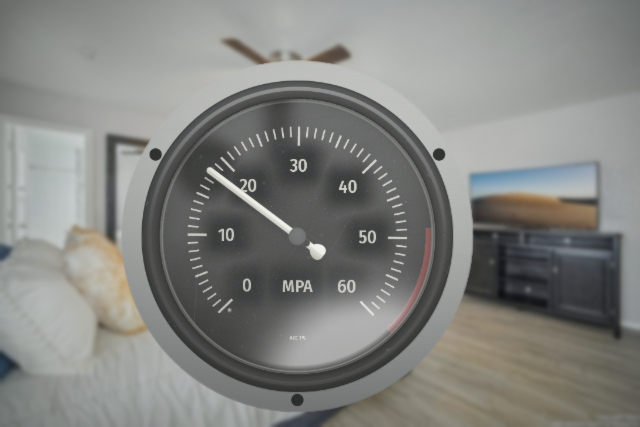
18,MPa
